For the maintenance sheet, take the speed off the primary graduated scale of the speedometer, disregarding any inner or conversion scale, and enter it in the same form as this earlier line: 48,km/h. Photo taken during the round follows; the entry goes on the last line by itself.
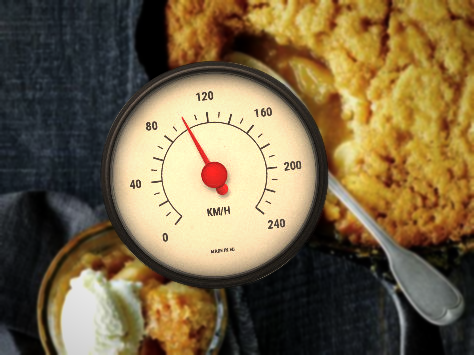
100,km/h
